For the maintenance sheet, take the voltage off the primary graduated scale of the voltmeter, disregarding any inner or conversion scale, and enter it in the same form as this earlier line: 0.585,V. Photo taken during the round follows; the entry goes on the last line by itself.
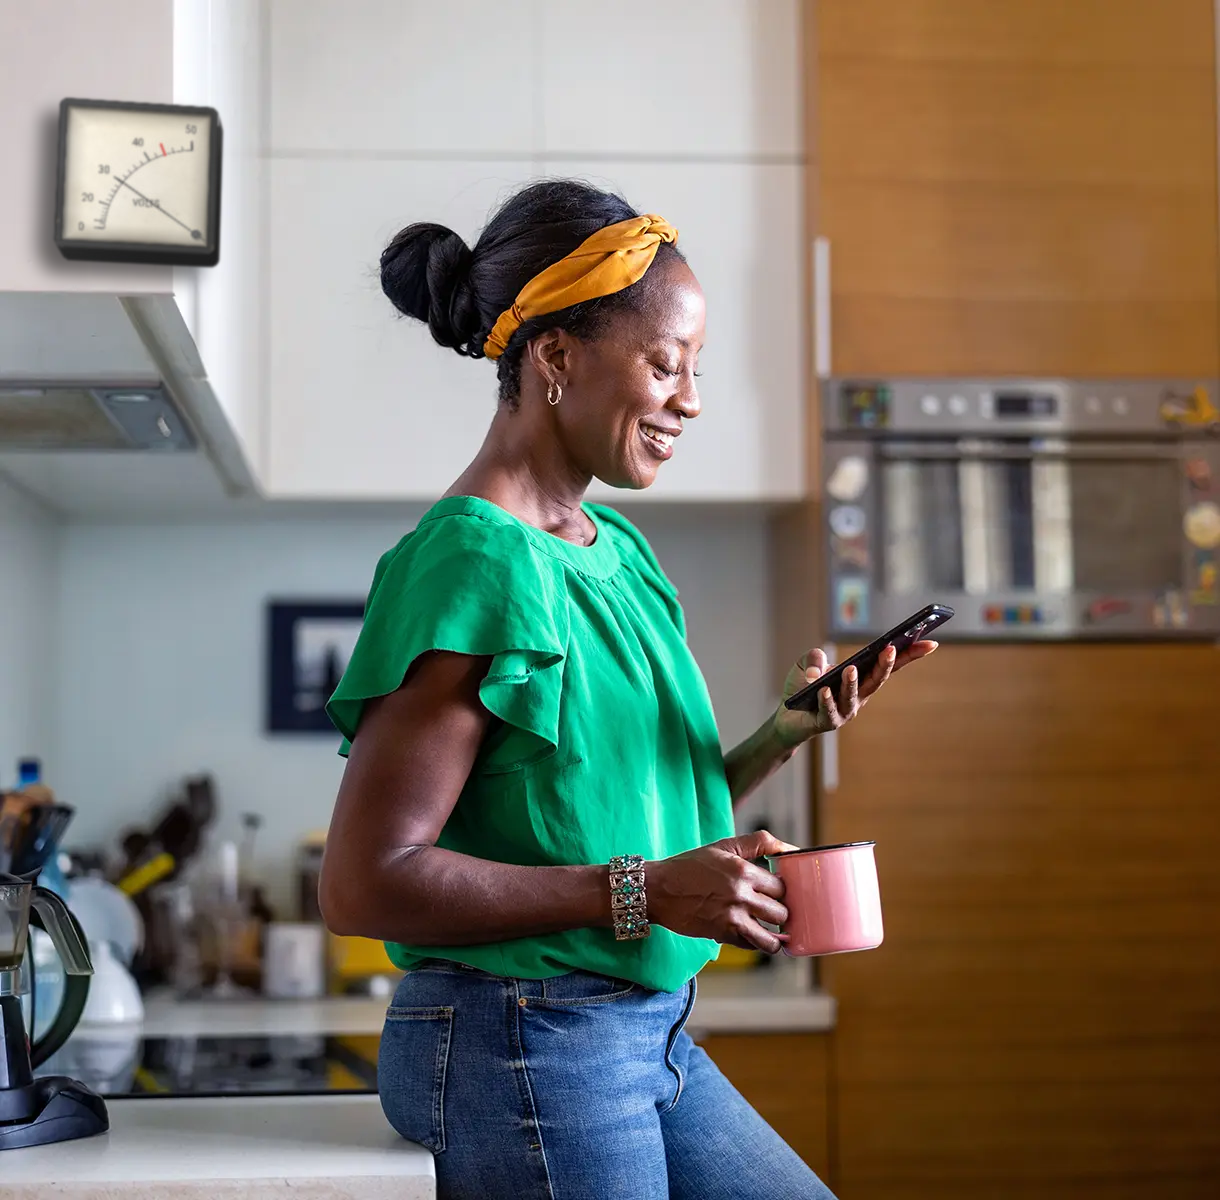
30,V
